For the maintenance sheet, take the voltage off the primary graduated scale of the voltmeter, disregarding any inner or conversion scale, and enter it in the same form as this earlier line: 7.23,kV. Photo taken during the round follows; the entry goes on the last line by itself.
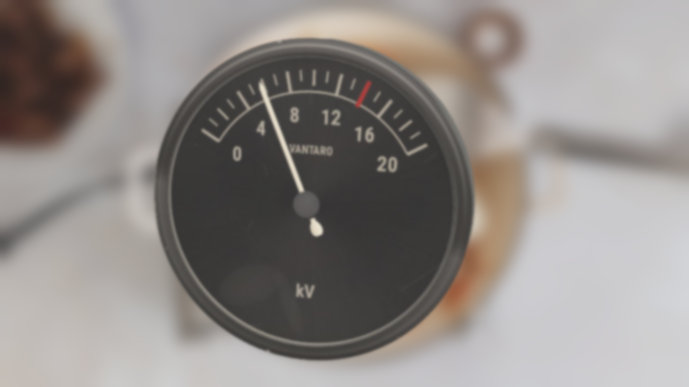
6,kV
